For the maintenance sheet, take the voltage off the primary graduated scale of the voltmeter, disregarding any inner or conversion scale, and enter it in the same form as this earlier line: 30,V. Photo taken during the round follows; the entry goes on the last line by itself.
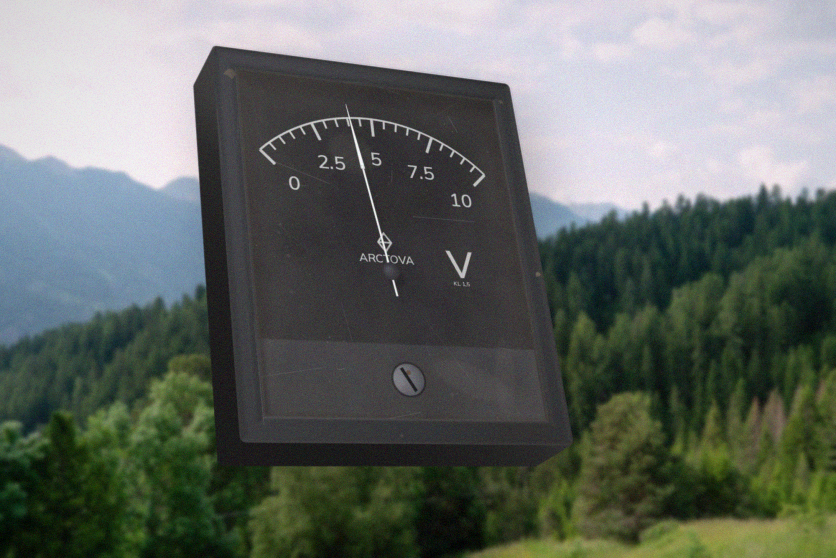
4,V
